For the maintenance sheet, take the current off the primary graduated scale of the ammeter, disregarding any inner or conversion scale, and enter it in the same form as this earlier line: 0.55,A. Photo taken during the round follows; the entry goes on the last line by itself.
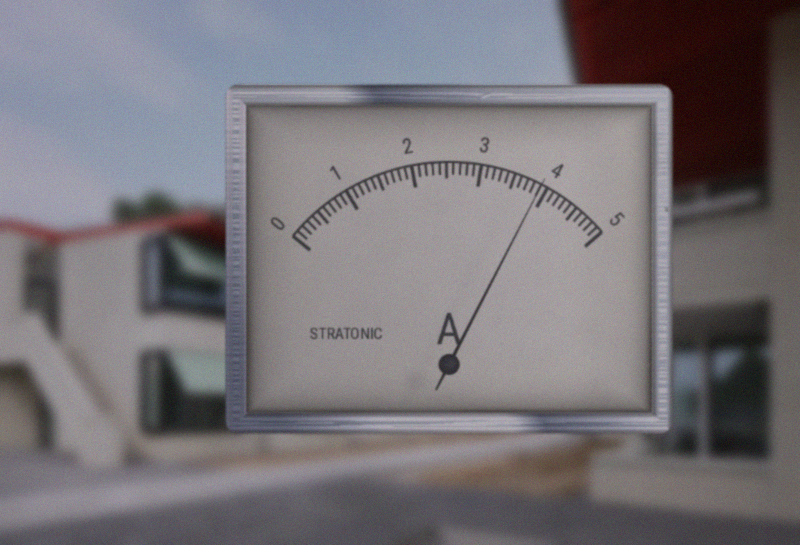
3.9,A
